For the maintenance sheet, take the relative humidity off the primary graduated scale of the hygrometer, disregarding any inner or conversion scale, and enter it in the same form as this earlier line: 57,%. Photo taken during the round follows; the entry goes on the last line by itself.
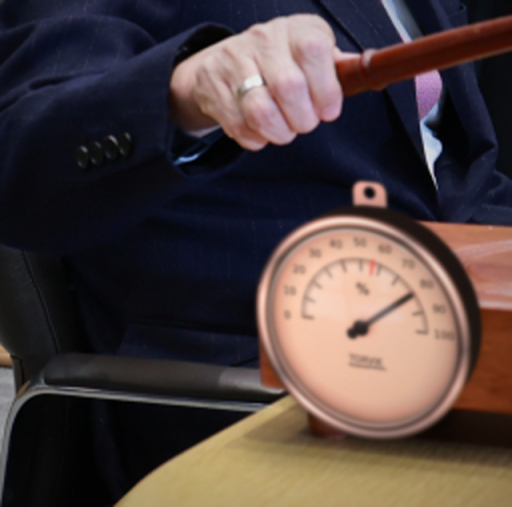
80,%
